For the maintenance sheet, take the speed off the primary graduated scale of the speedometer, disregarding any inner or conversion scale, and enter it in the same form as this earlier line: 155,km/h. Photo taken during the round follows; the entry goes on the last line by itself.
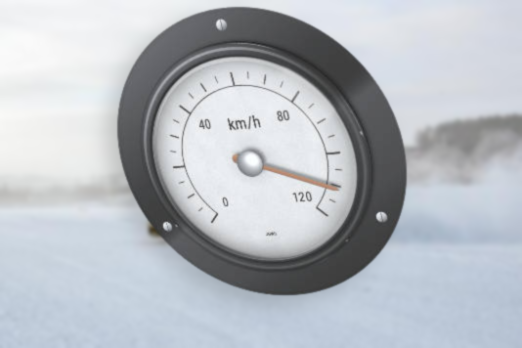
110,km/h
